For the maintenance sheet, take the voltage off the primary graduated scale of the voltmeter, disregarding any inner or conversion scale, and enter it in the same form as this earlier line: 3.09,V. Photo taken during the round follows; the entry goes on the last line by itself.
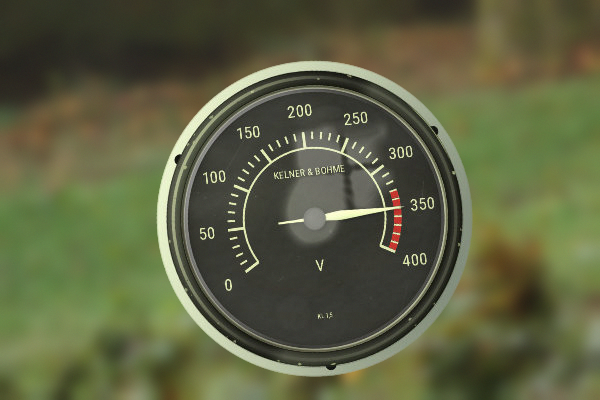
350,V
